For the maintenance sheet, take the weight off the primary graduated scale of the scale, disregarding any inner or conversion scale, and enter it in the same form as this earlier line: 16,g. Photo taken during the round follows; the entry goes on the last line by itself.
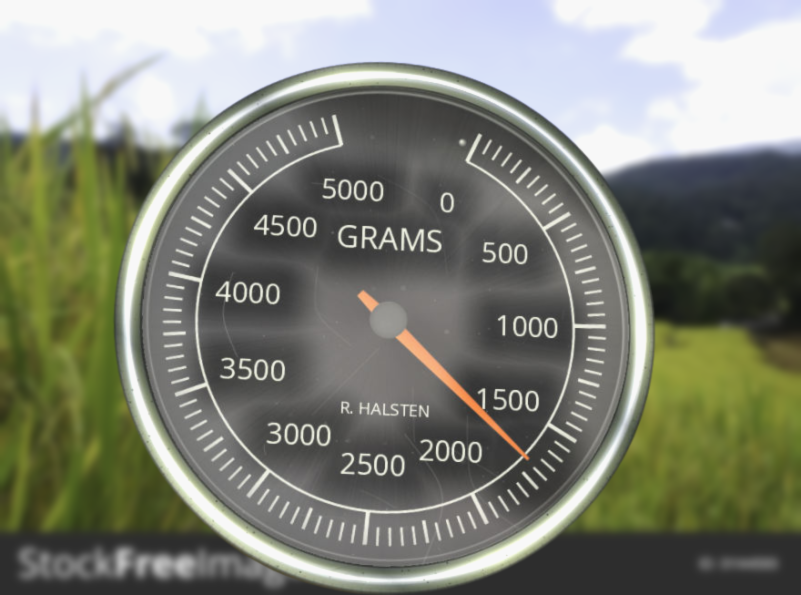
1700,g
